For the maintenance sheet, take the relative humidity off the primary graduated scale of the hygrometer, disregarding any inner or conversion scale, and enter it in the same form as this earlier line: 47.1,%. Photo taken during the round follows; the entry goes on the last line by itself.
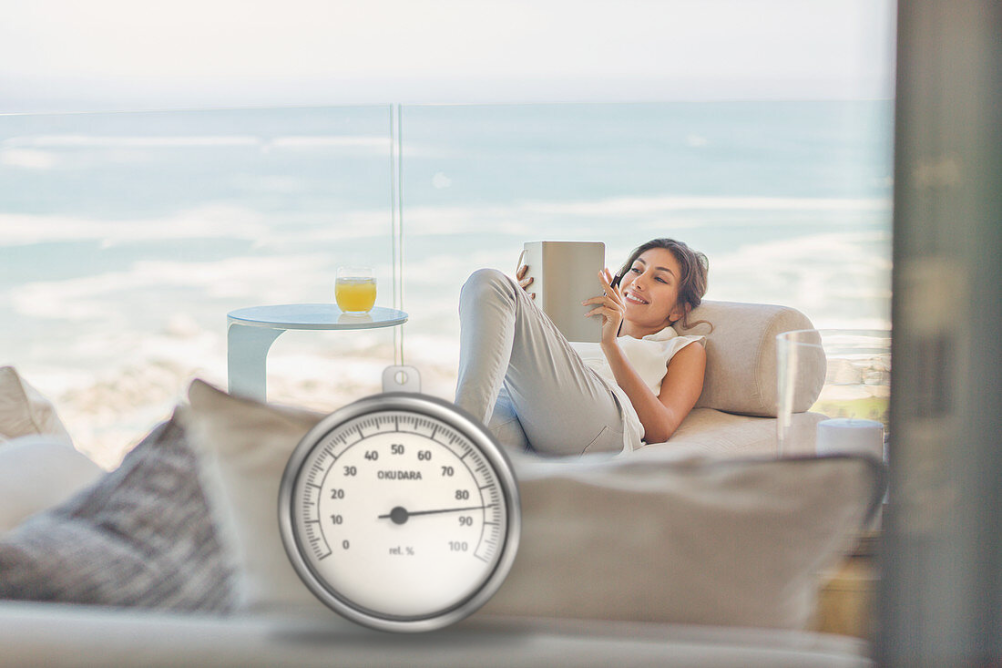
85,%
